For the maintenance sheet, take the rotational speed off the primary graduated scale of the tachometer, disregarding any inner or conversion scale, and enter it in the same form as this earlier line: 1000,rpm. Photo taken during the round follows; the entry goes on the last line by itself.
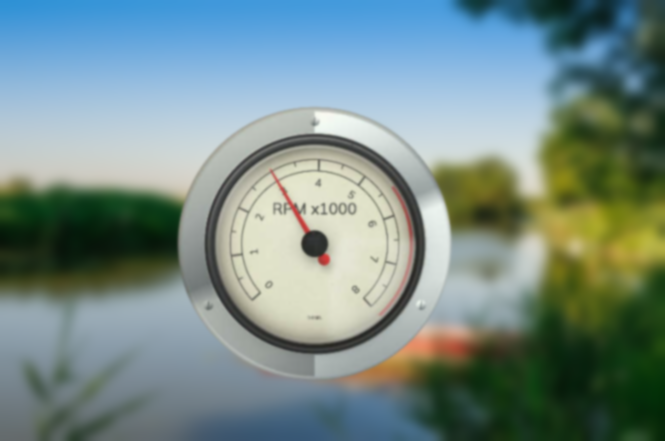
3000,rpm
